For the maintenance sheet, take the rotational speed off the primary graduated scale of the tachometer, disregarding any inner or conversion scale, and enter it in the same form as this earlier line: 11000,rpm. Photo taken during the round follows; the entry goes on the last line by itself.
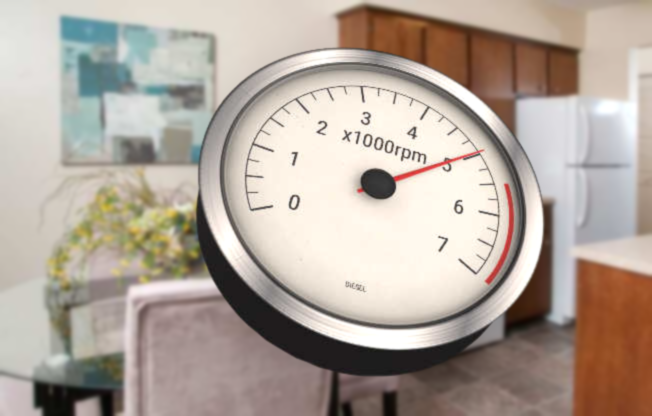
5000,rpm
